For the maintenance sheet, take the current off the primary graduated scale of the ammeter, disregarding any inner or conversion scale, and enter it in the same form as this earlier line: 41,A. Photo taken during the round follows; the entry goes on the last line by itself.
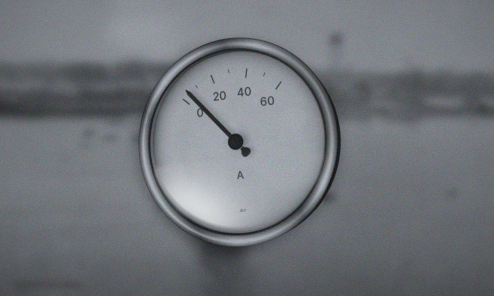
5,A
